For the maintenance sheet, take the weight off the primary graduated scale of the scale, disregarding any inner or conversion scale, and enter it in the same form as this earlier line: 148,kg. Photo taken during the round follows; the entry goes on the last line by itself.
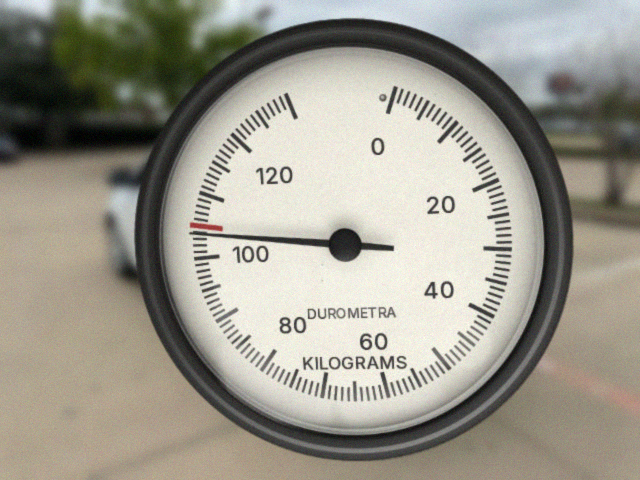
104,kg
